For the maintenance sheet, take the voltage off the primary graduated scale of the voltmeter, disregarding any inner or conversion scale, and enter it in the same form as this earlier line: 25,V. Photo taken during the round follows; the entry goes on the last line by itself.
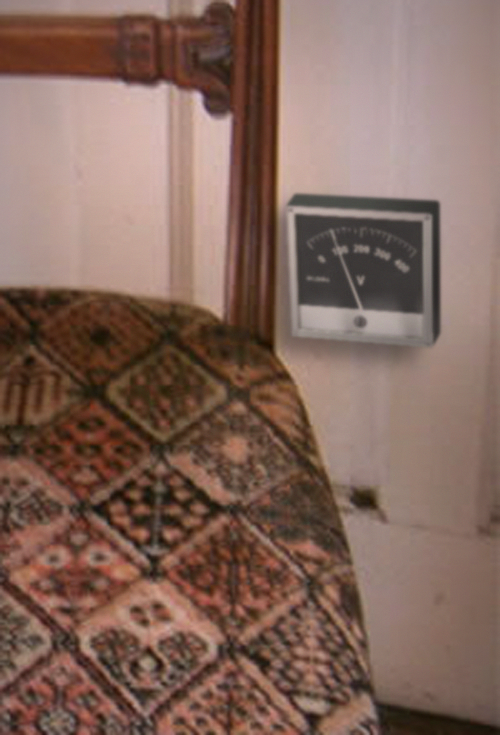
100,V
